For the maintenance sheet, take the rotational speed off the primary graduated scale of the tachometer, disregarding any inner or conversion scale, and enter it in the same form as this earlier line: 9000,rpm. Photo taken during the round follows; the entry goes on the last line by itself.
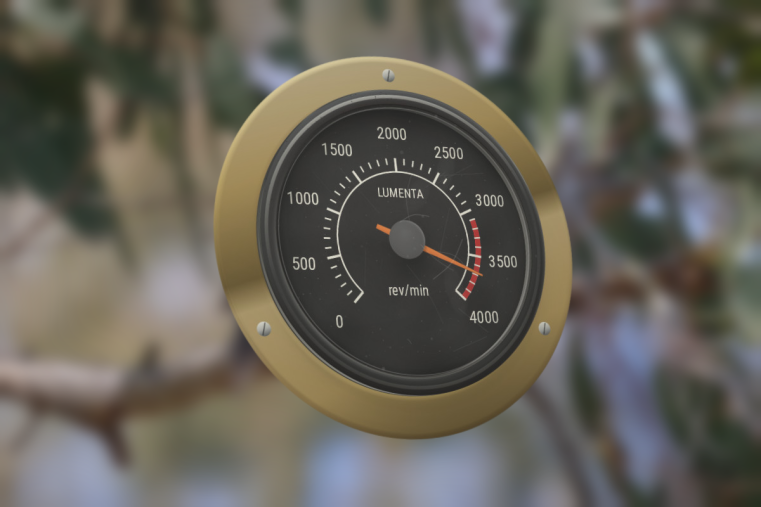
3700,rpm
